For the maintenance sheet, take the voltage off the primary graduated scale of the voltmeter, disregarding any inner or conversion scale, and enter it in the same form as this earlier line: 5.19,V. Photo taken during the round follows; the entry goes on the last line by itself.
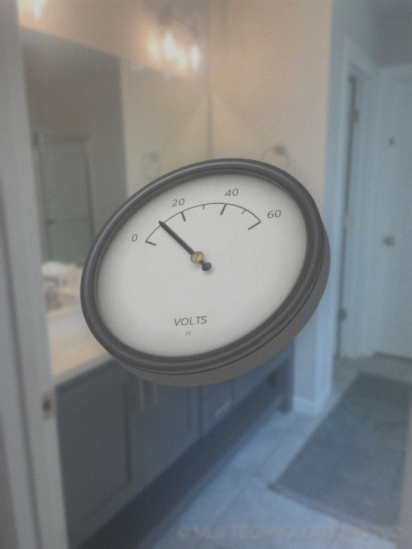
10,V
